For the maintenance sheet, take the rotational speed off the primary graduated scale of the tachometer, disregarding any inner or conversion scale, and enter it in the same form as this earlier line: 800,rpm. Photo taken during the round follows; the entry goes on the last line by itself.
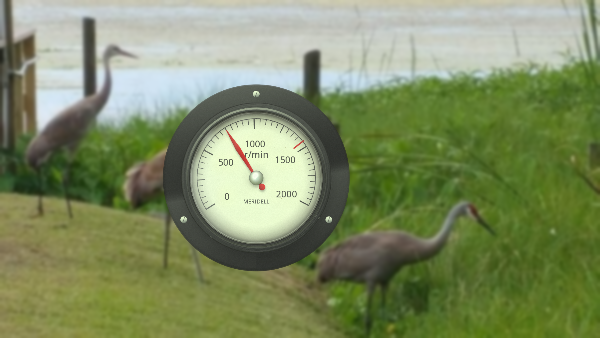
750,rpm
